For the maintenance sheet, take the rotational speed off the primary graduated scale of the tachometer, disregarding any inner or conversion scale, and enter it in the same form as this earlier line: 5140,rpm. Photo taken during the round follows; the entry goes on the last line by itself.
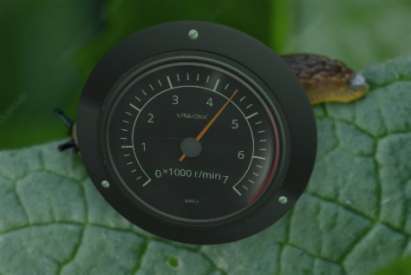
4400,rpm
